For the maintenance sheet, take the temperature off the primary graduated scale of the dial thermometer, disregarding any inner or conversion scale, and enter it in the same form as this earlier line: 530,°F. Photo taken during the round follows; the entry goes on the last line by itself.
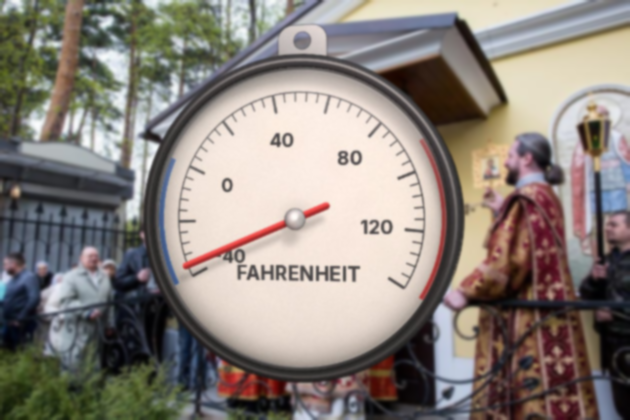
-36,°F
